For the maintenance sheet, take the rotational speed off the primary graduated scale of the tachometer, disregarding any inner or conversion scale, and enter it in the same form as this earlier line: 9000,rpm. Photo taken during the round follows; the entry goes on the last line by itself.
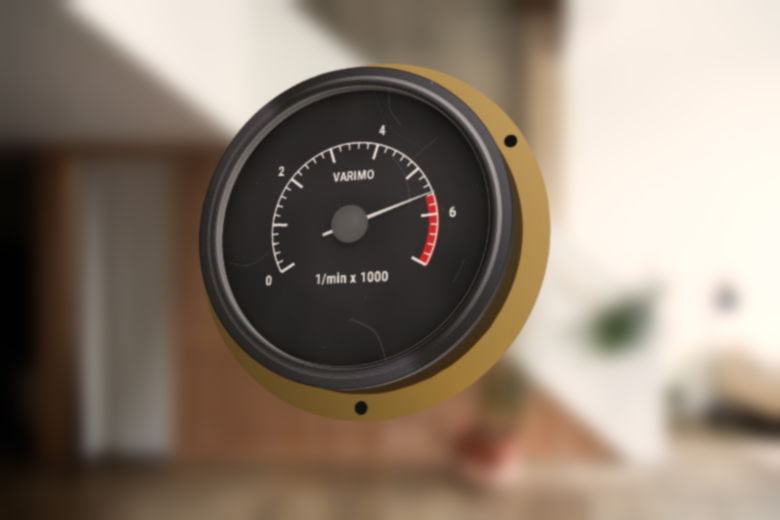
5600,rpm
